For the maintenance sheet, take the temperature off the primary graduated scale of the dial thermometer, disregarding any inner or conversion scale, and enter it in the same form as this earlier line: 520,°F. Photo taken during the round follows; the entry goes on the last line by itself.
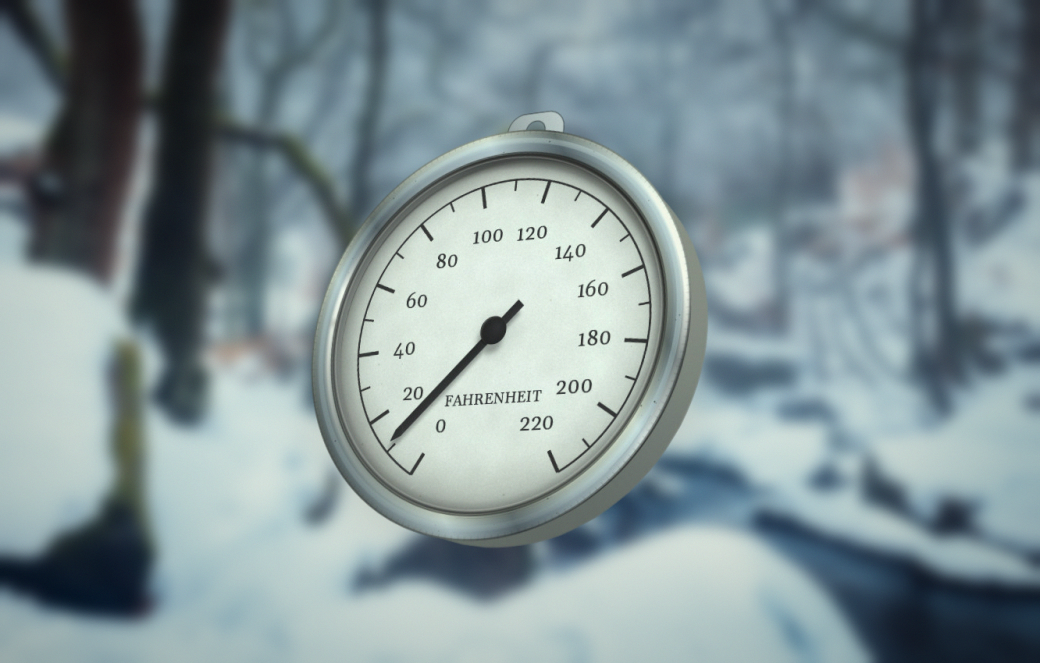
10,°F
